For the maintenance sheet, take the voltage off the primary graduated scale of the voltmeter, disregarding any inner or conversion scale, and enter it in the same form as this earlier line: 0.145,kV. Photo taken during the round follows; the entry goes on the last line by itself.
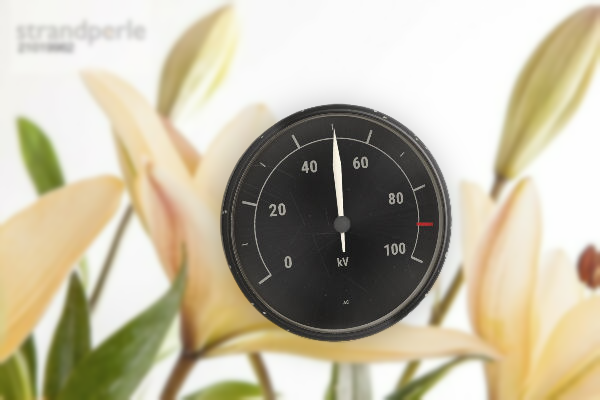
50,kV
